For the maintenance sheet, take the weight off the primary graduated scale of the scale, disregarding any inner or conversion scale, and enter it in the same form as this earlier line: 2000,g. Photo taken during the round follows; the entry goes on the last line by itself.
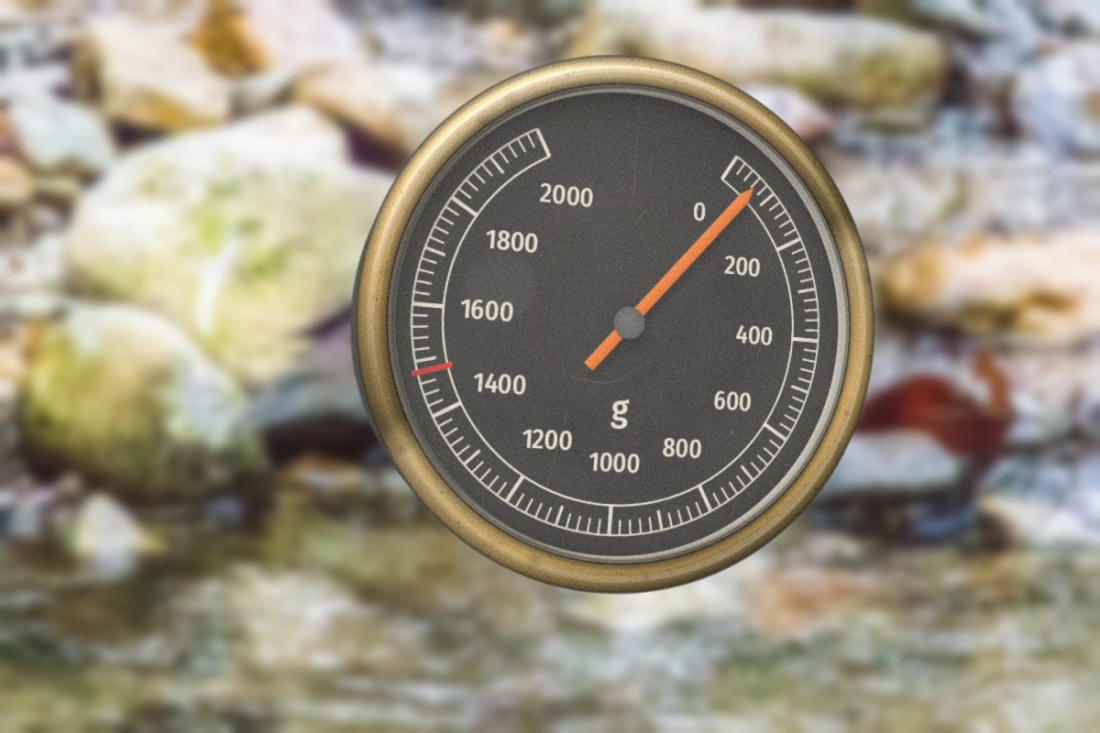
60,g
